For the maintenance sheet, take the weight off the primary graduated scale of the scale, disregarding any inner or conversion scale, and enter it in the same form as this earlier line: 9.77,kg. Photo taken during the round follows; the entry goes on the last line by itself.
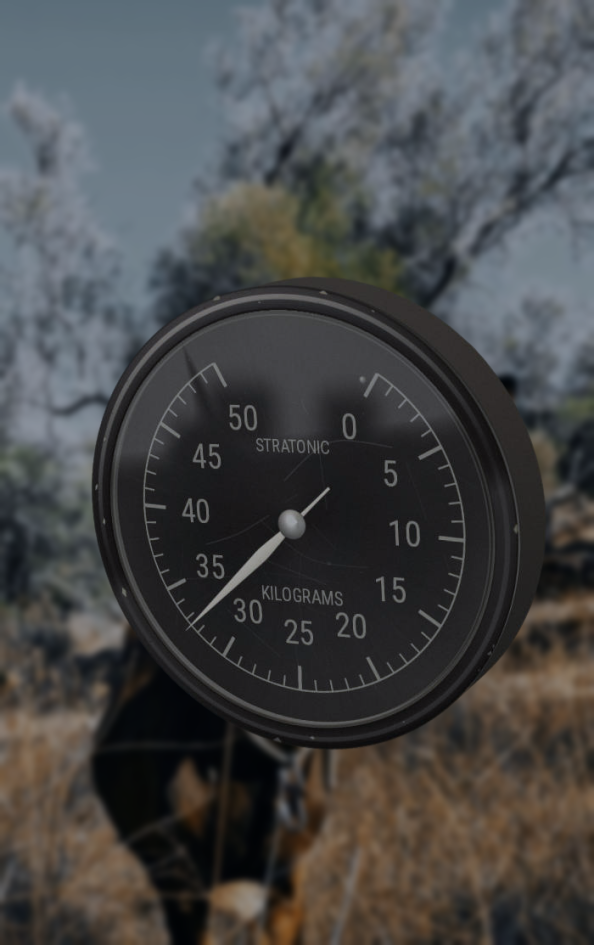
32.5,kg
